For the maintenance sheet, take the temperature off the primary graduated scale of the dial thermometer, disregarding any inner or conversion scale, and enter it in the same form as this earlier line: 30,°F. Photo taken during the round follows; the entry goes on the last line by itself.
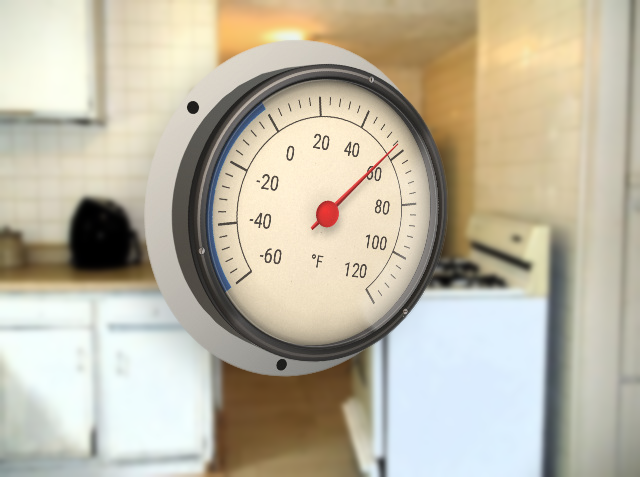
56,°F
